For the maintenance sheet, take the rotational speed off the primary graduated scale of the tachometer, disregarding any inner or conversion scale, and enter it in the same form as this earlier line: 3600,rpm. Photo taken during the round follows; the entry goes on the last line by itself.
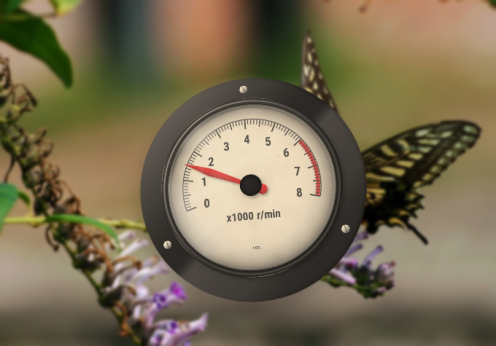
1500,rpm
